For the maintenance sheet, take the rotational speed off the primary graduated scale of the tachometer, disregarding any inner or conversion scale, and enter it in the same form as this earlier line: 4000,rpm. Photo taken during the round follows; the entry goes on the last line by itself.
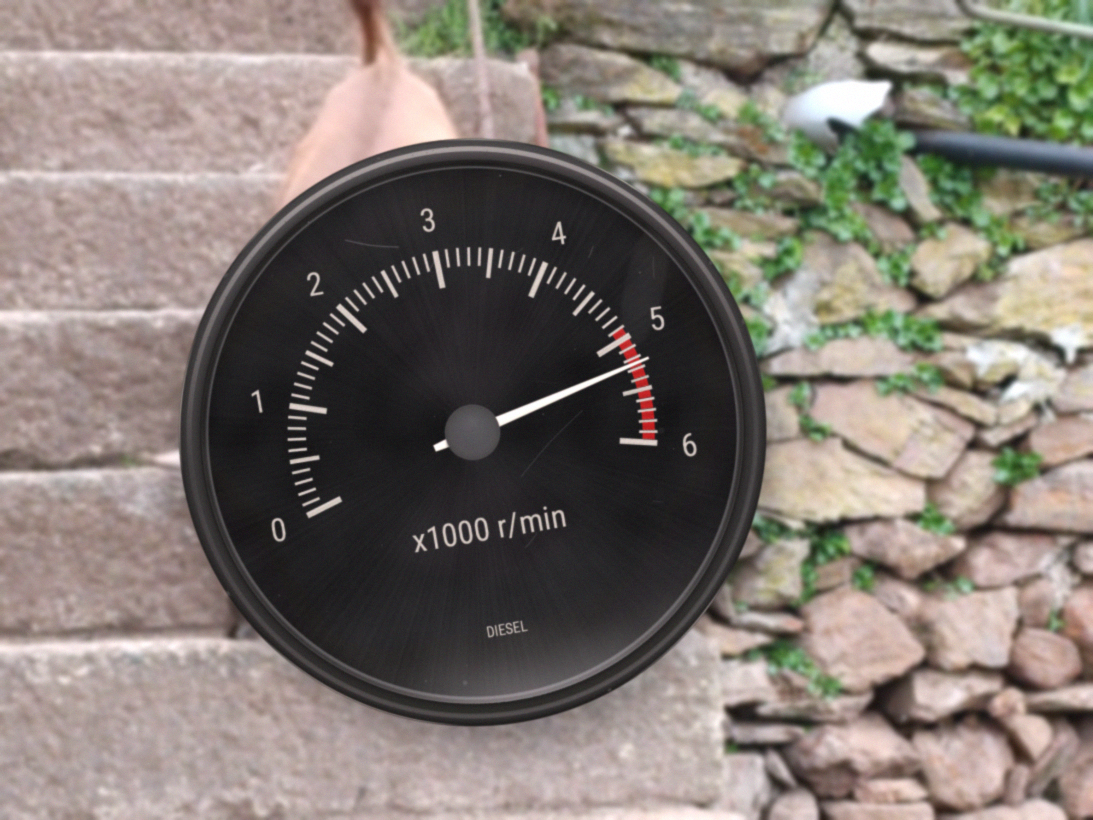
5250,rpm
